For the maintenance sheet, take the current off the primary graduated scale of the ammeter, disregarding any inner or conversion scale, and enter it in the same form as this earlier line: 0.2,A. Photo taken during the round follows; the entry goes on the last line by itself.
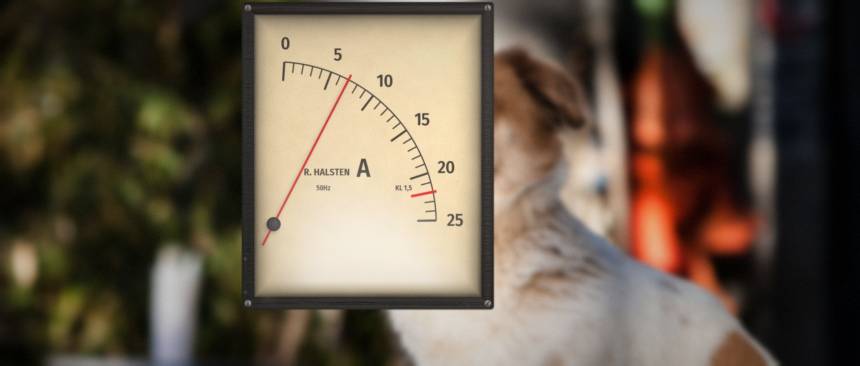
7,A
